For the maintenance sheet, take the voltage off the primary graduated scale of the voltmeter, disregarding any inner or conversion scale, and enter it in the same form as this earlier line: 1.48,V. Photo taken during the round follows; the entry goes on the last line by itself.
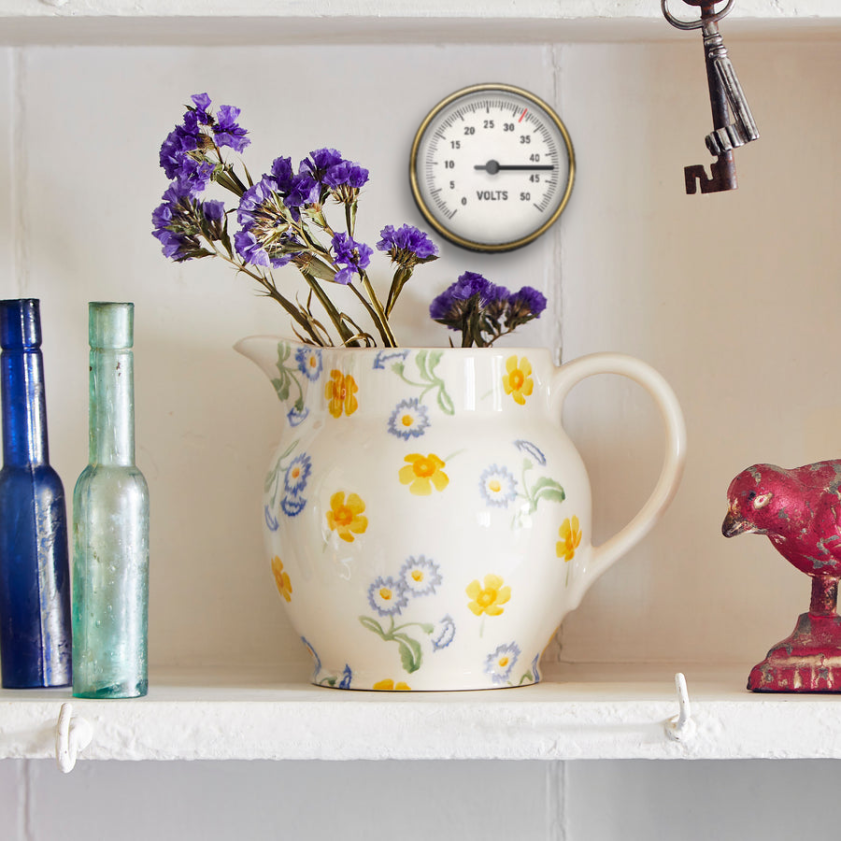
42.5,V
